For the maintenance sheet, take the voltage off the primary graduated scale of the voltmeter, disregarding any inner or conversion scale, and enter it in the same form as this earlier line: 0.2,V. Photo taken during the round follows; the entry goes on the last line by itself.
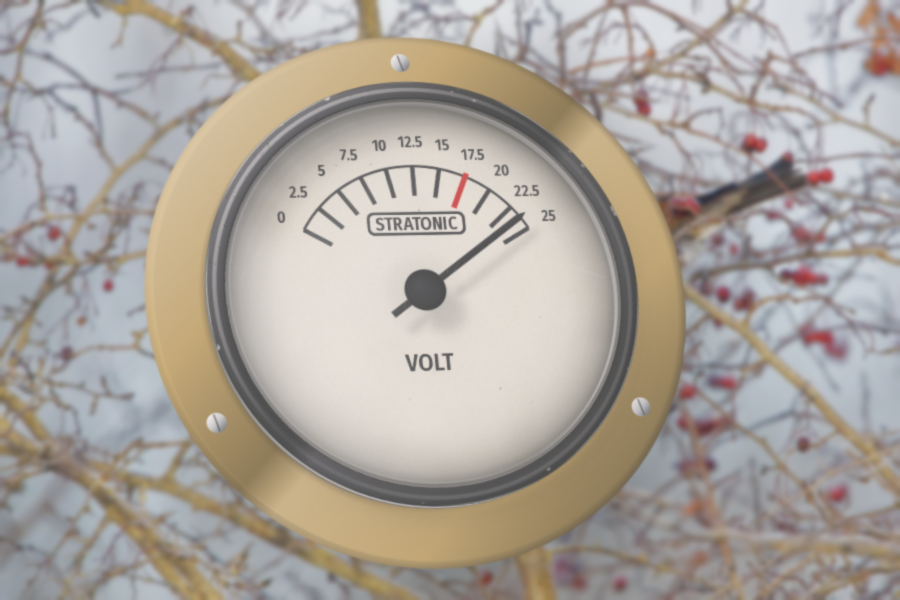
23.75,V
